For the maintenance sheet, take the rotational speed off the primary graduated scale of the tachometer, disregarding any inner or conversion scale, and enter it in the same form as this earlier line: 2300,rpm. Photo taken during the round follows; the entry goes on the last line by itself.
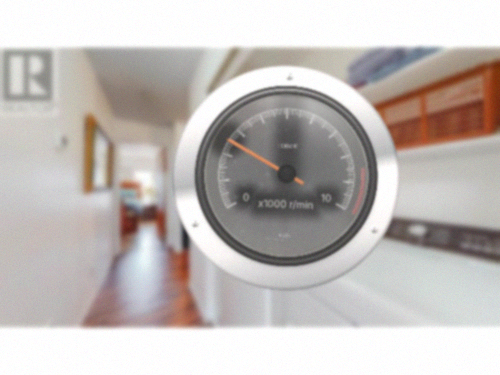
2500,rpm
